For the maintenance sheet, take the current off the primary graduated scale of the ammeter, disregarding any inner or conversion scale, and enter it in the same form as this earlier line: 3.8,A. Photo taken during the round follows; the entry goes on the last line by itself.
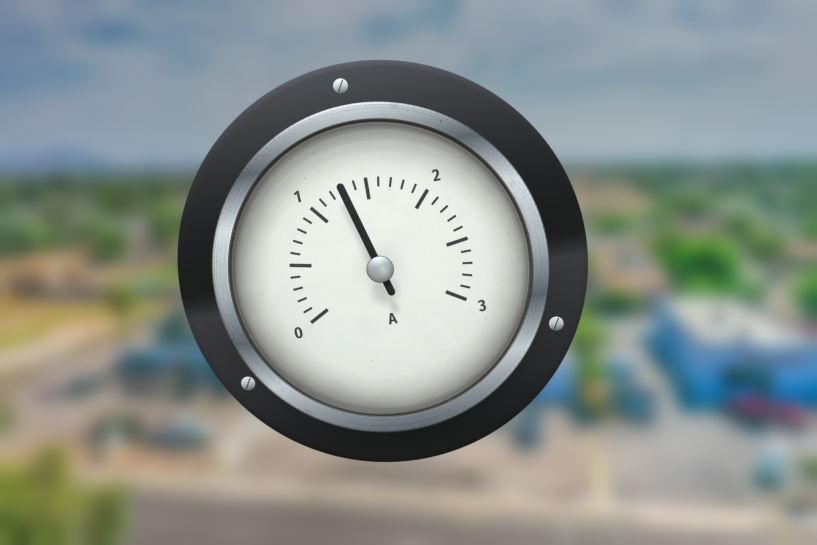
1.3,A
